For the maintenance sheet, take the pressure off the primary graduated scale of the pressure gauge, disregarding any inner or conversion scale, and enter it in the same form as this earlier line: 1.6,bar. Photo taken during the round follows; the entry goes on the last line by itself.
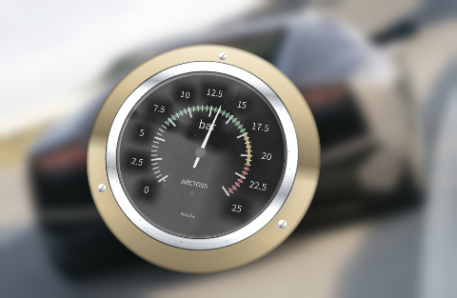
13.5,bar
